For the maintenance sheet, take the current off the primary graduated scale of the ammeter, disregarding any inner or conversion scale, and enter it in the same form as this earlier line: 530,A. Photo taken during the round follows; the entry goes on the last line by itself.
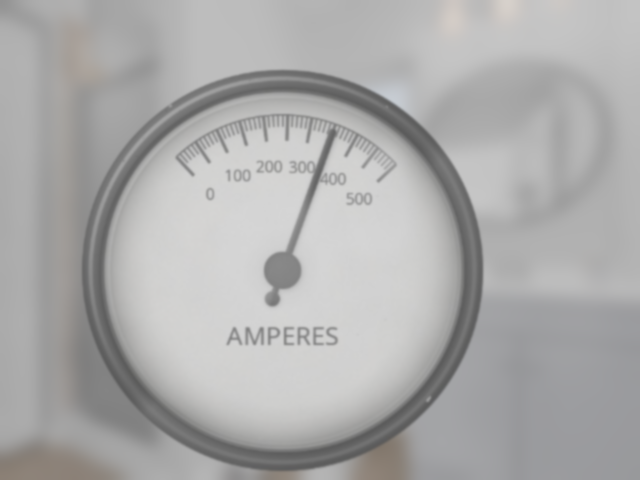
350,A
